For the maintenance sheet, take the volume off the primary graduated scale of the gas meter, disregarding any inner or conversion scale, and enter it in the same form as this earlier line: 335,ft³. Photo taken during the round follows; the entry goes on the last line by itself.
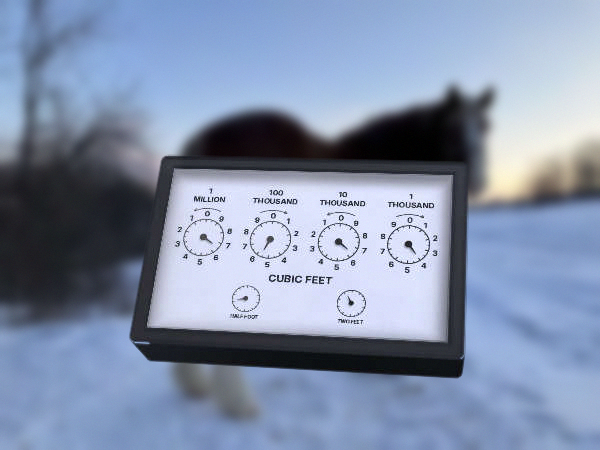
656400,ft³
